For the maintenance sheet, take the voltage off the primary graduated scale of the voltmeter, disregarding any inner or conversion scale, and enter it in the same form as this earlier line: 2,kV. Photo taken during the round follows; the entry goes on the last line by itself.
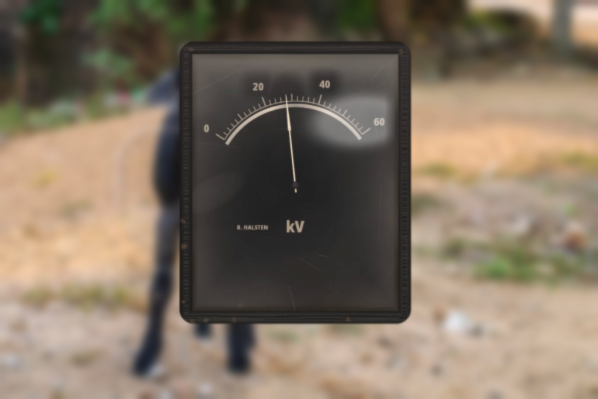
28,kV
